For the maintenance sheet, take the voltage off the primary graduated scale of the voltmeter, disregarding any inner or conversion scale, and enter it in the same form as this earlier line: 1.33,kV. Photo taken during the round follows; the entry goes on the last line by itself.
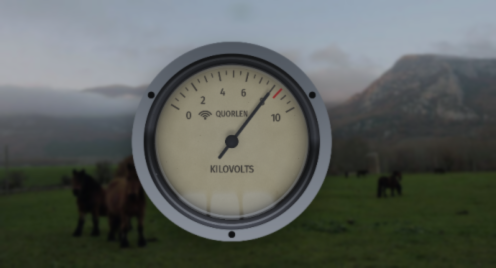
8,kV
